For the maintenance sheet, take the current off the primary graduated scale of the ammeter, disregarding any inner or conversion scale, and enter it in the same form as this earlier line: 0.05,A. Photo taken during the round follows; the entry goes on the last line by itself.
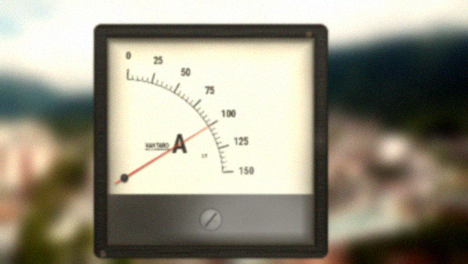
100,A
